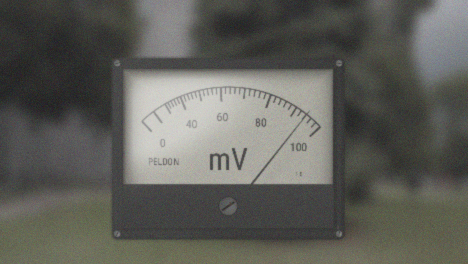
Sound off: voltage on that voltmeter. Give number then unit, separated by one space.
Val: 94 mV
